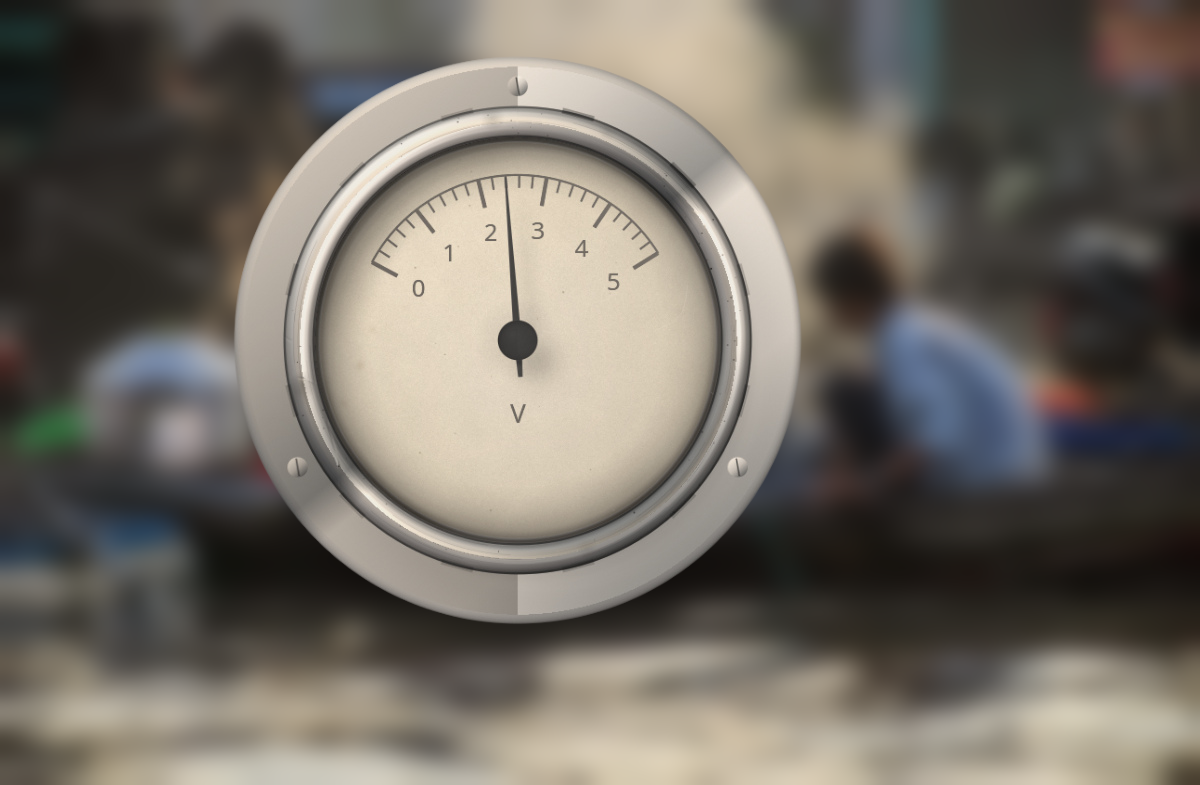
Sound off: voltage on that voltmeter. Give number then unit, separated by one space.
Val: 2.4 V
